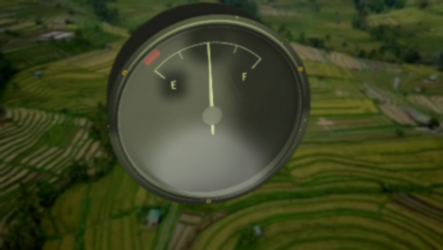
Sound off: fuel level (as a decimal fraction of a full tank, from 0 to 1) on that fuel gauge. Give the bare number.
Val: 0.5
